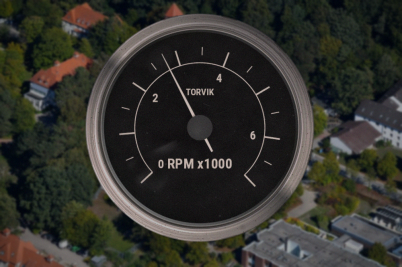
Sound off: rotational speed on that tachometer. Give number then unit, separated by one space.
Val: 2750 rpm
